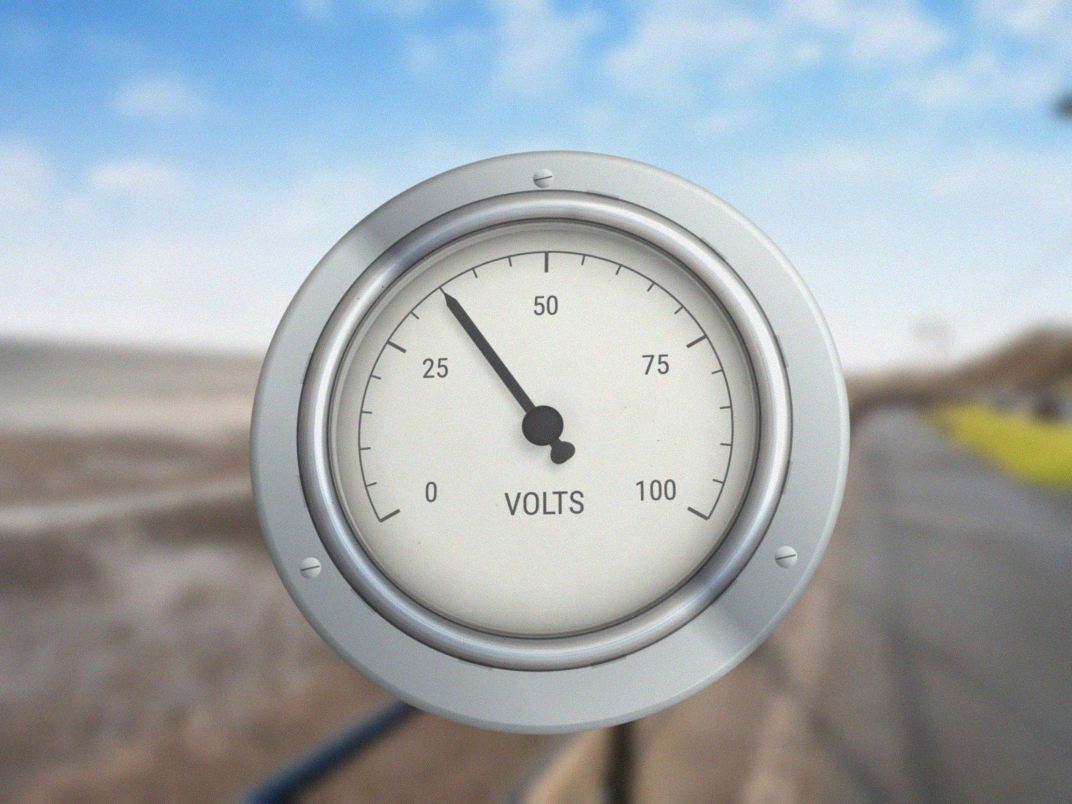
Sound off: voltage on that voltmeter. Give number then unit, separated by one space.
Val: 35 V
